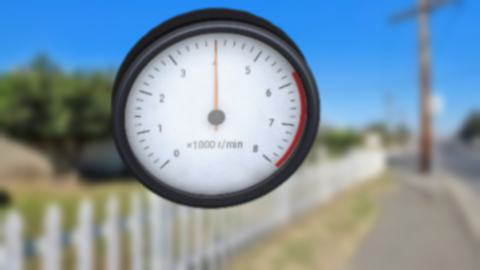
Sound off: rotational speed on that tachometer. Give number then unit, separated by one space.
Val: 4000 rpm
